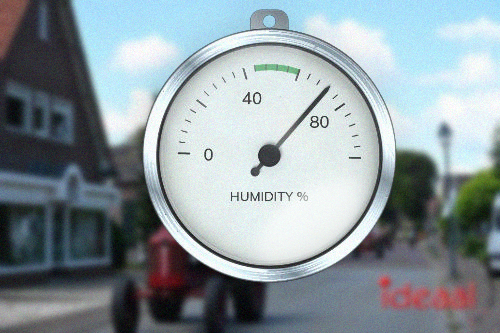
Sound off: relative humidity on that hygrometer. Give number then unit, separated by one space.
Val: 72 %
